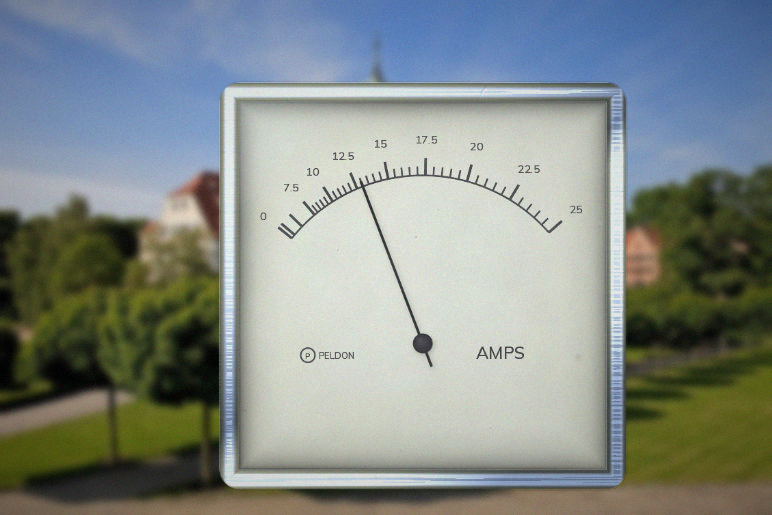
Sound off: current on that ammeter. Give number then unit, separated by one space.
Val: 13 A
